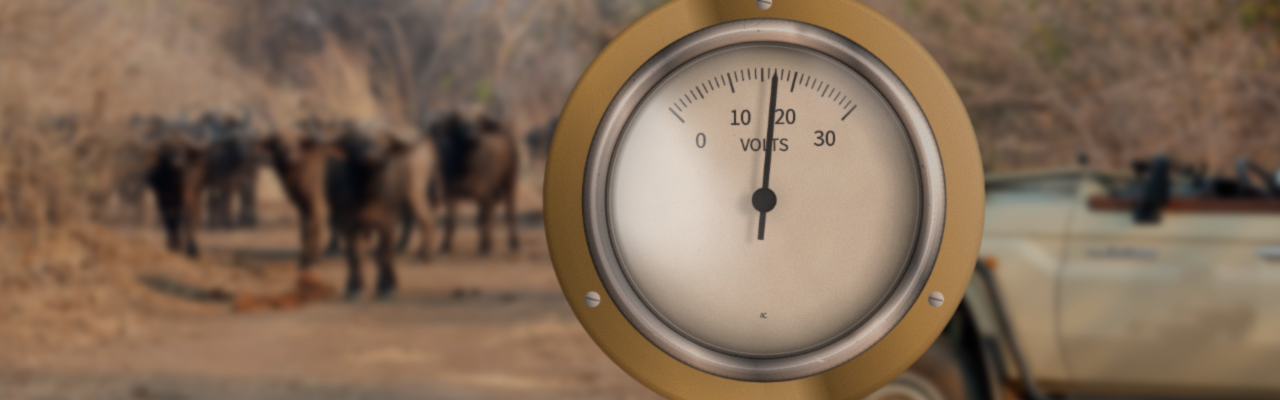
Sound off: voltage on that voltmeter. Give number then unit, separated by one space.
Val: 17 V
